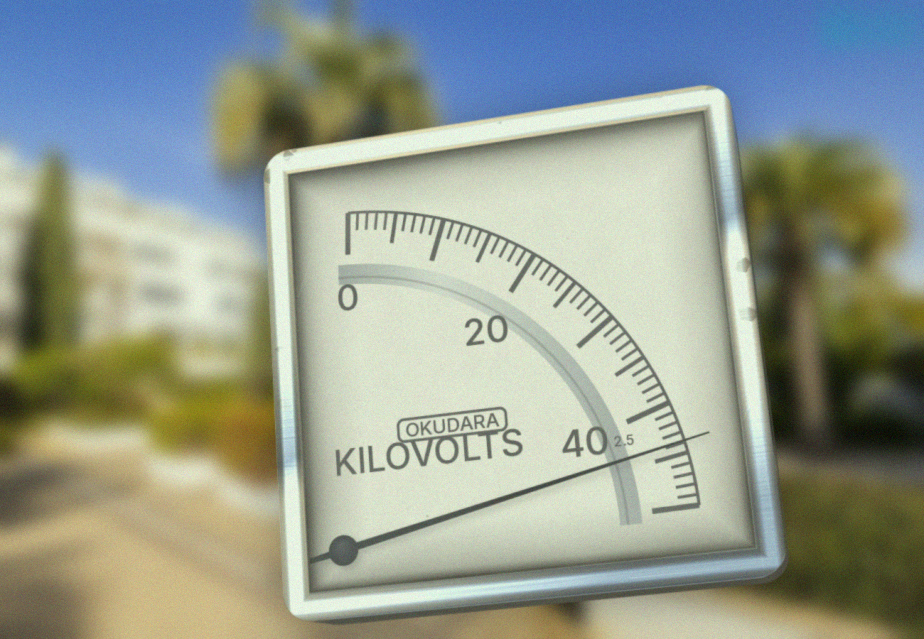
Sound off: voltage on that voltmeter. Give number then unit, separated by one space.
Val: 44 kV
